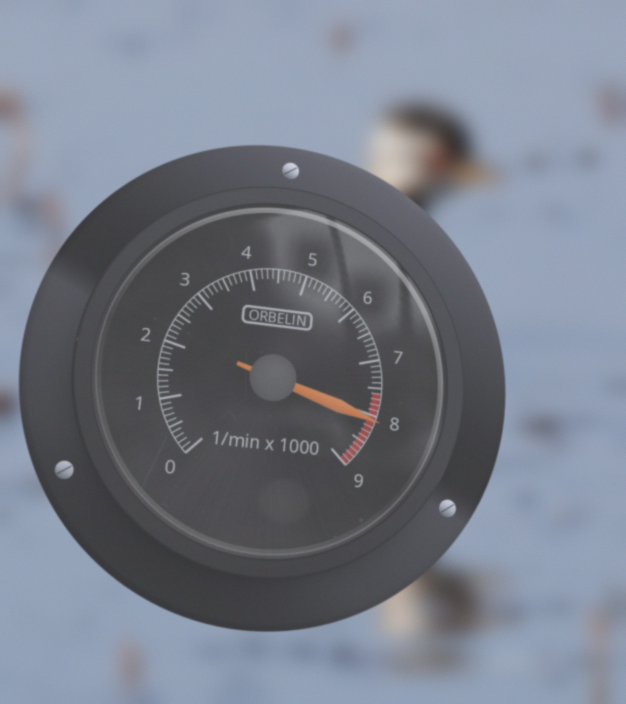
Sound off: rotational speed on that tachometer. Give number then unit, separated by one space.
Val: 8100 rpm
